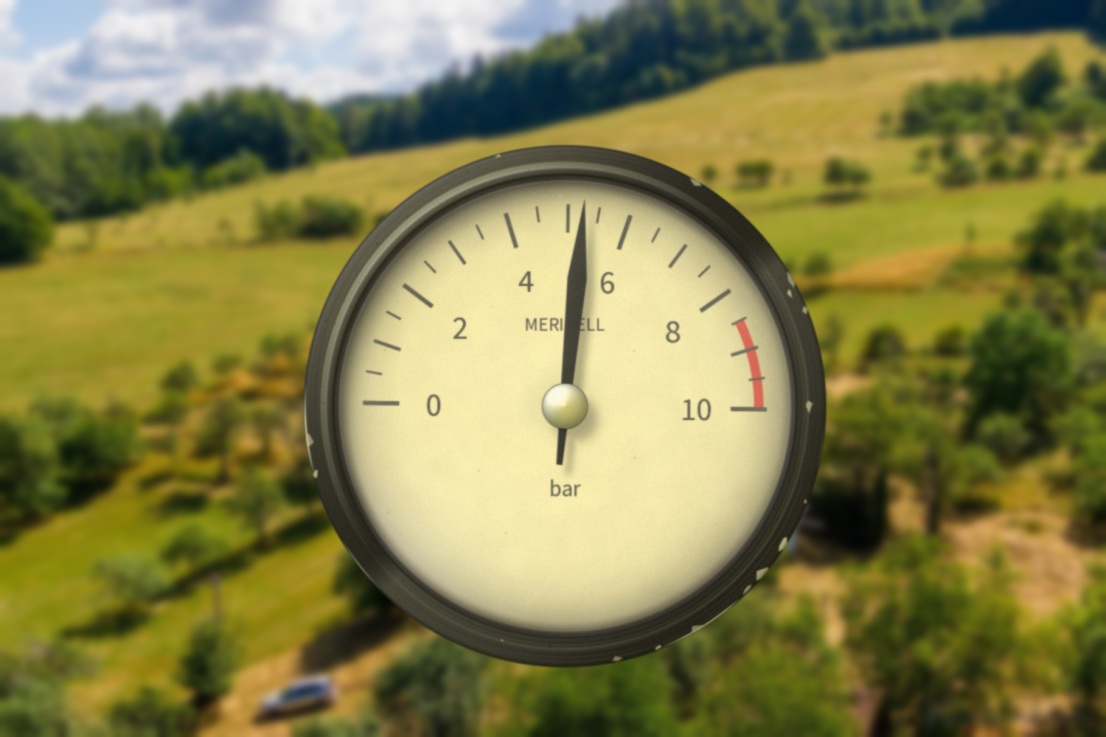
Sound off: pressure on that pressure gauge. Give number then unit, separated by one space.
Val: 5.25 bar
